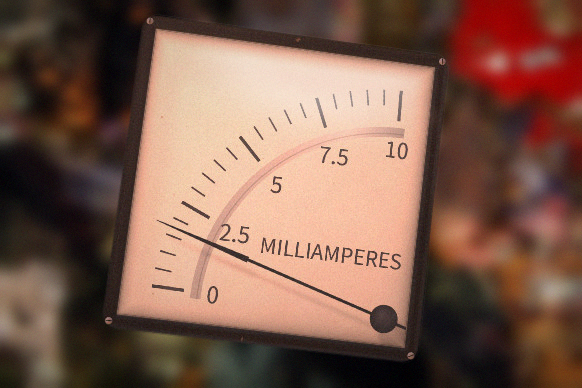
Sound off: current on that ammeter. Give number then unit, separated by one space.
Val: 1.75 mA
